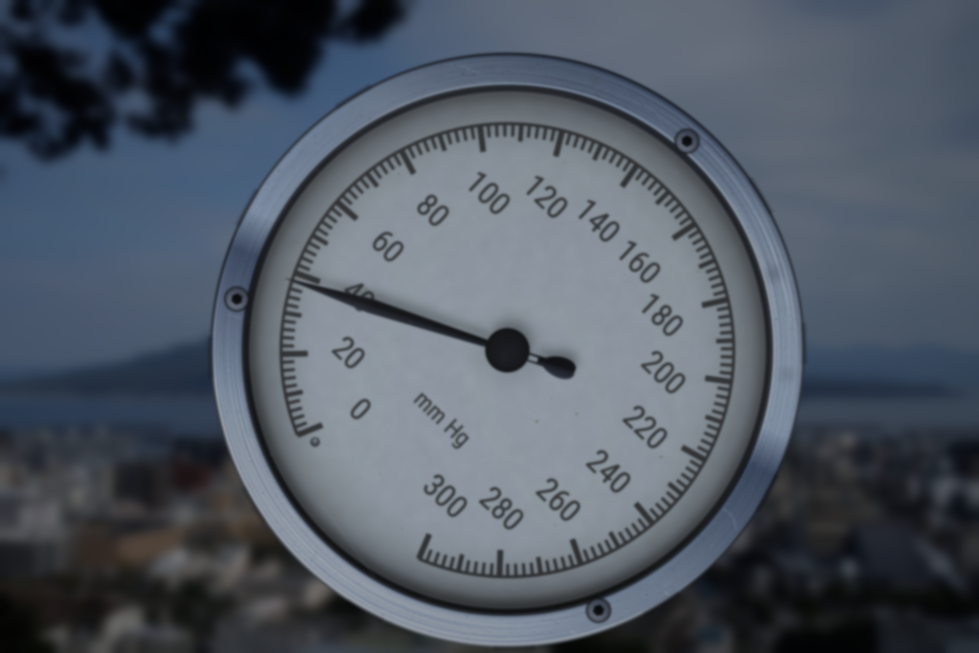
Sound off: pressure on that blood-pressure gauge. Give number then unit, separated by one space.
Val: 38 mmHg
